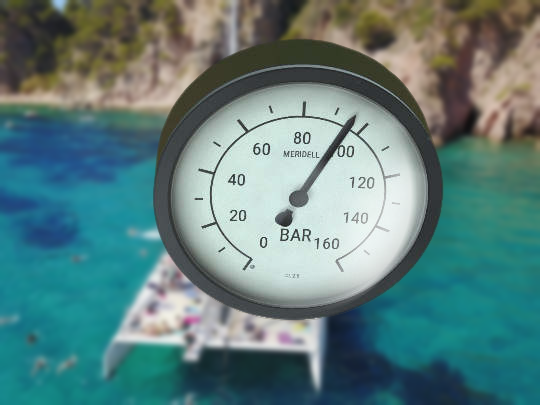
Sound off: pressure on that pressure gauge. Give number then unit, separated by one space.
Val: 95 bar
